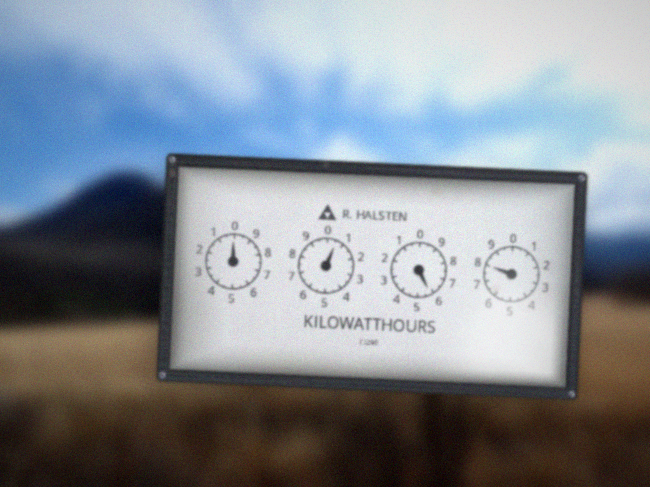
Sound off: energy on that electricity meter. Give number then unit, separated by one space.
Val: 58 kWh
